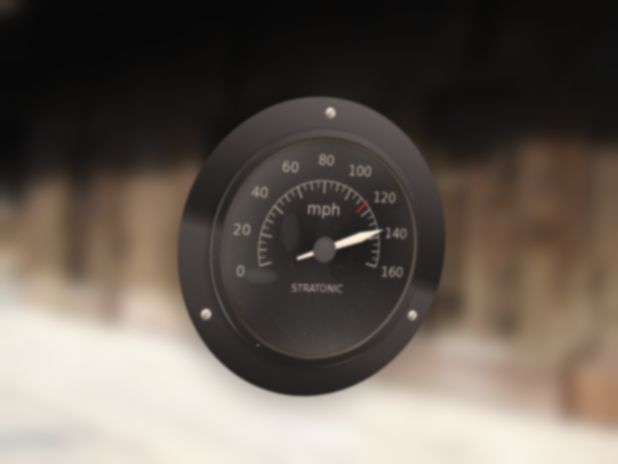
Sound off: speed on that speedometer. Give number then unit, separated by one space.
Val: 135 mph
